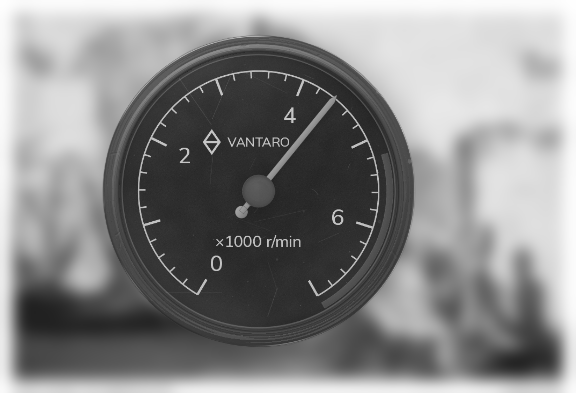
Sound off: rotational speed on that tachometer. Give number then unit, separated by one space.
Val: 4400 rpm
